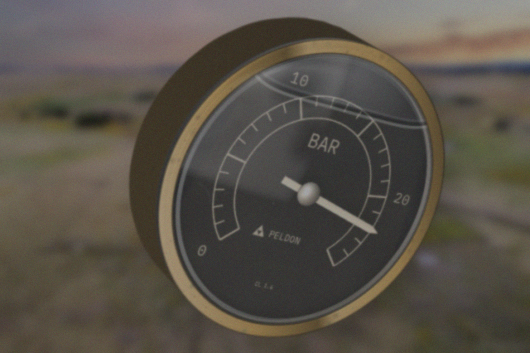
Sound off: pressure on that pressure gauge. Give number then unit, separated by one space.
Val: 22 bar
